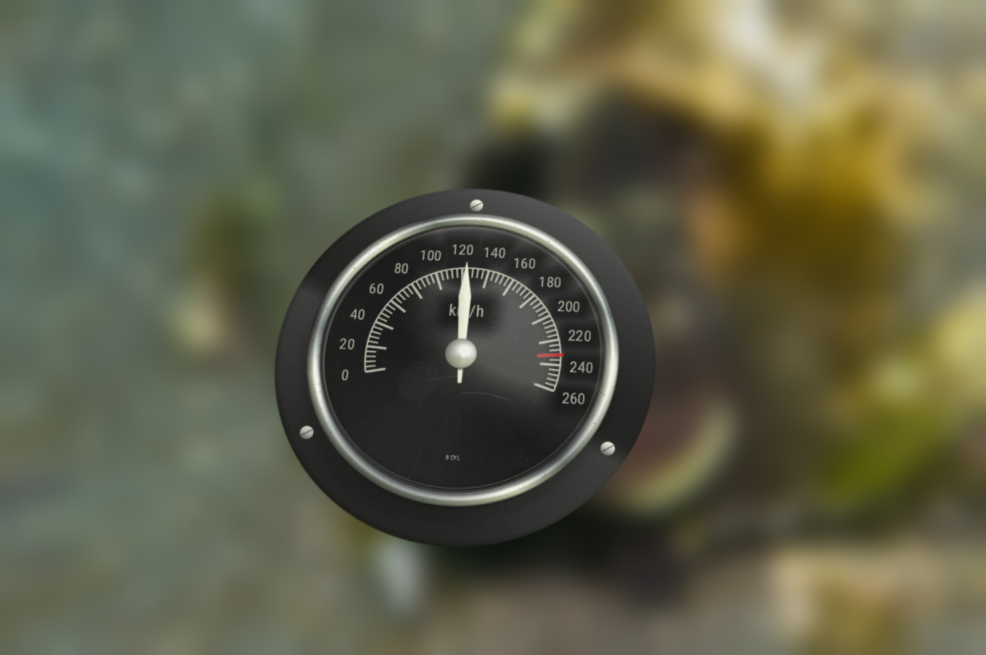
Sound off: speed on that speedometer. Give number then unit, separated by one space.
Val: 124 km/h
